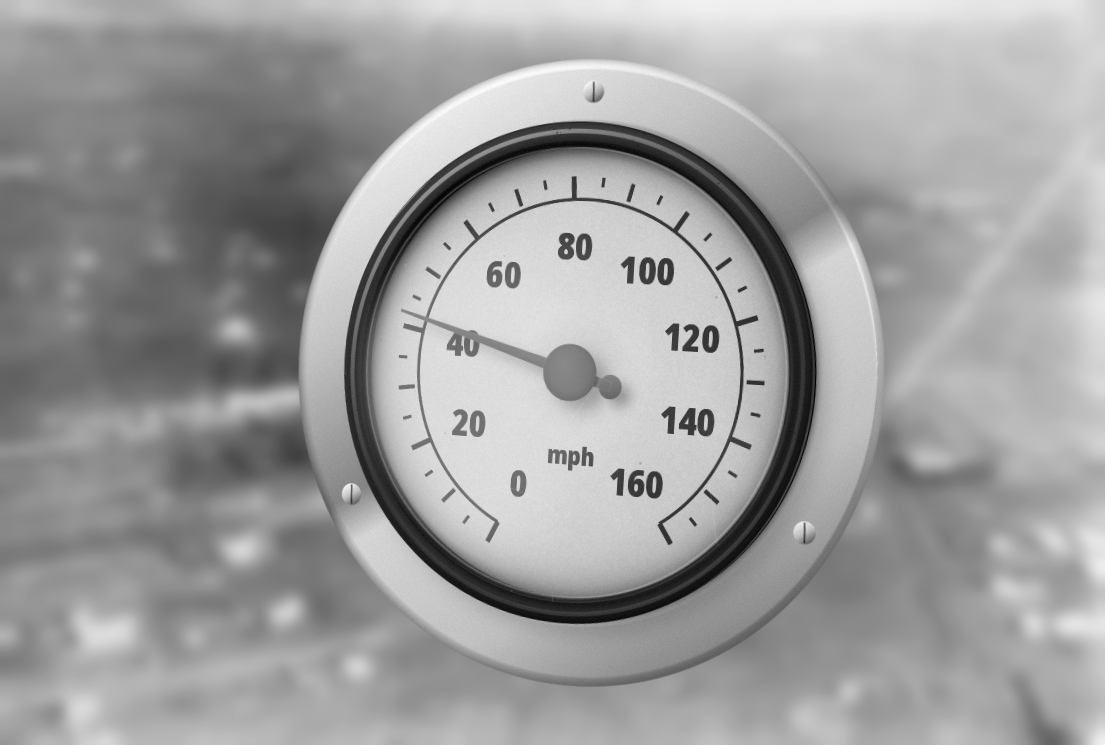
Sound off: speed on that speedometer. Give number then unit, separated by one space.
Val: 42.5 mph
